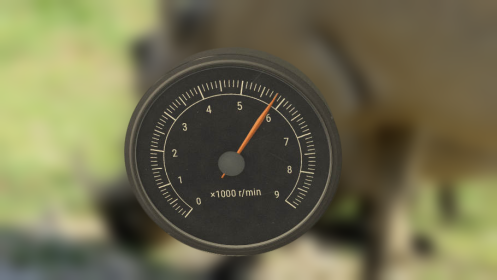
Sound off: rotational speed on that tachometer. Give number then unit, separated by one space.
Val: 5800 rpm
